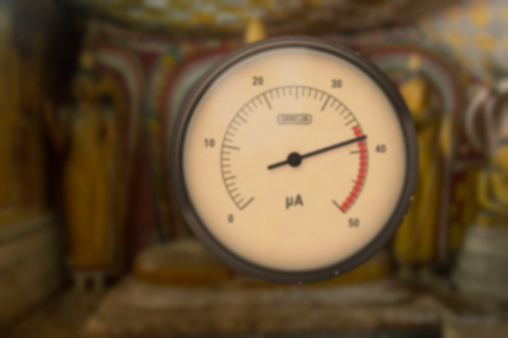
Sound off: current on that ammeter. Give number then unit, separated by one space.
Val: 38 µA
